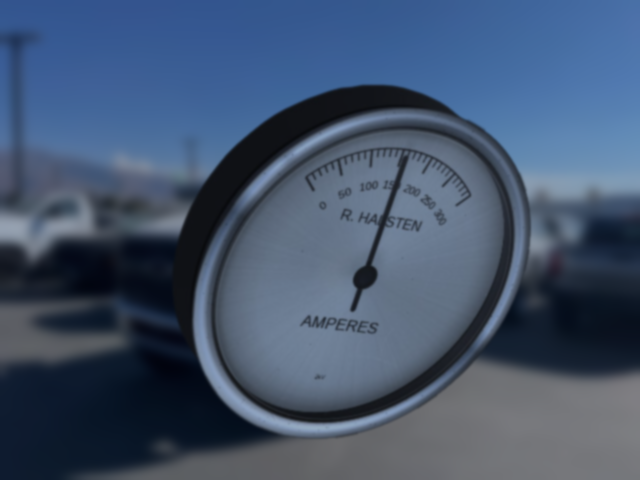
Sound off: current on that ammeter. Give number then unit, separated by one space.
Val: 150 A
